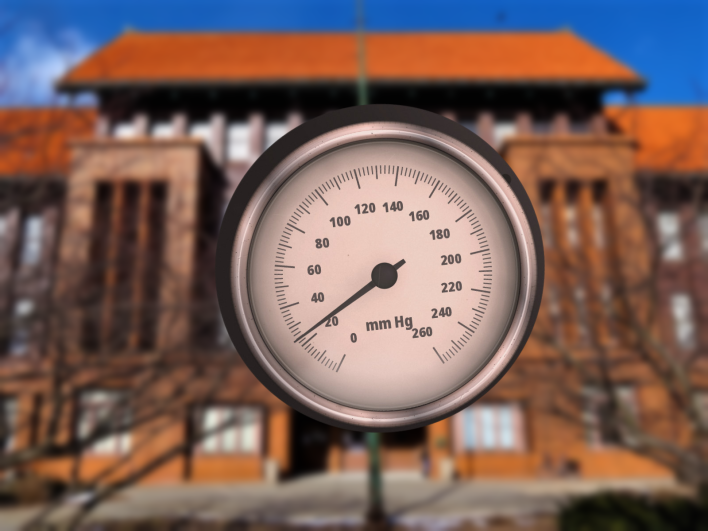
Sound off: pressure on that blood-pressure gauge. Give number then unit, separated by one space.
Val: 24 mmHg
